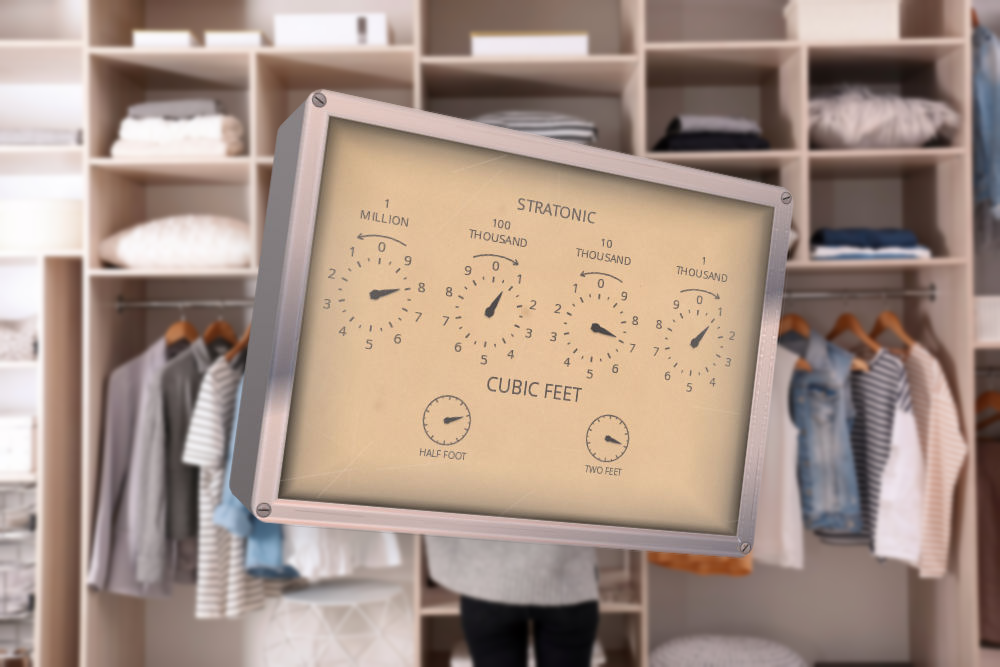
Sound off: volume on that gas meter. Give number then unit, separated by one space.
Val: 807100 ft³
